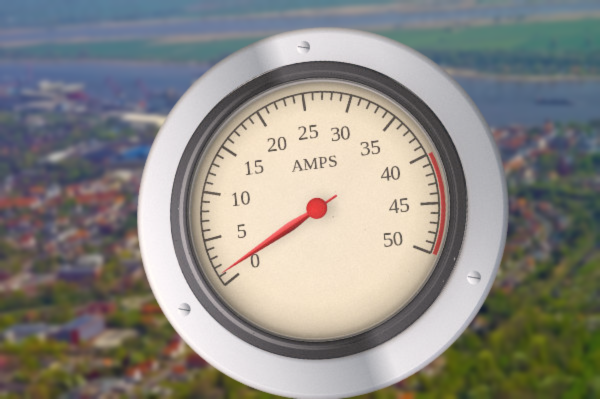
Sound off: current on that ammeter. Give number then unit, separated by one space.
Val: 1 A
